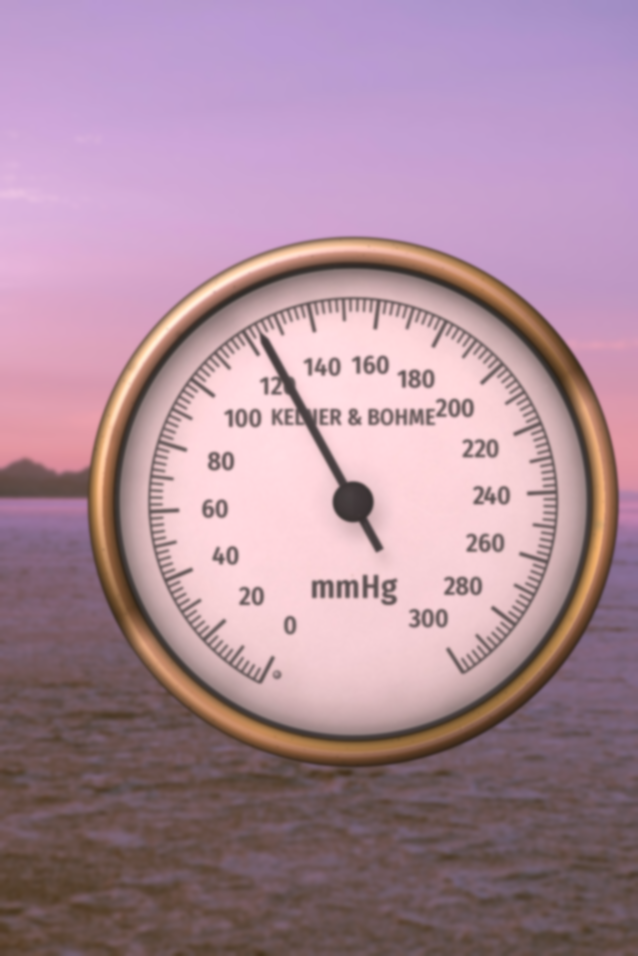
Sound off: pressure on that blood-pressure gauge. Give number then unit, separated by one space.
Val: 124 mmHg
